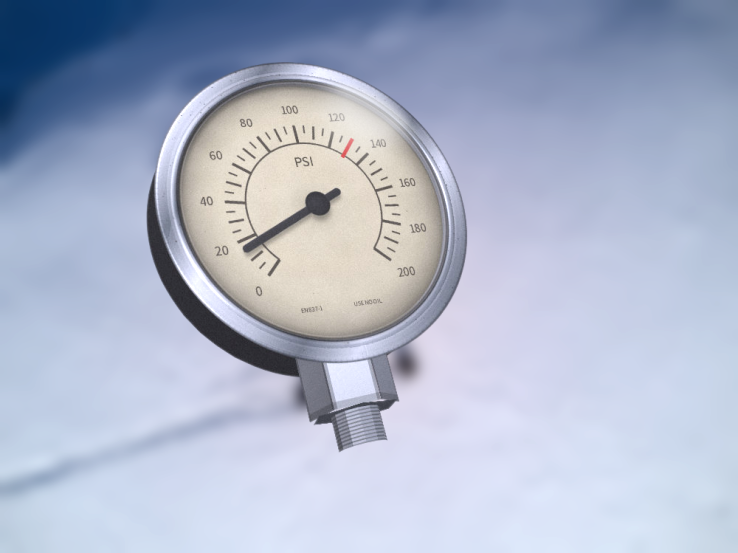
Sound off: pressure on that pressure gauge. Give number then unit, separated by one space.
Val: 15 psi
